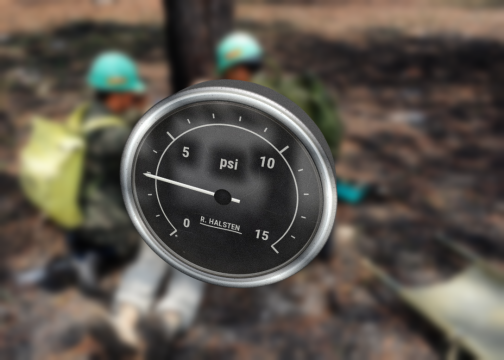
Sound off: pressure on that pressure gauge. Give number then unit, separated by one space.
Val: 3 psi
